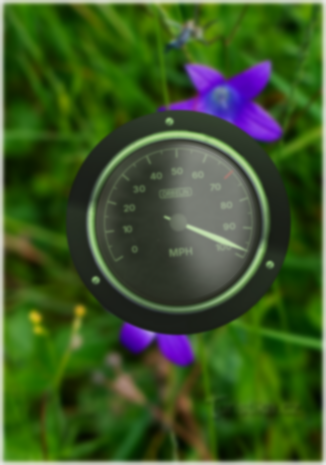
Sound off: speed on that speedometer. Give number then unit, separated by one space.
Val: 97.5 mph
